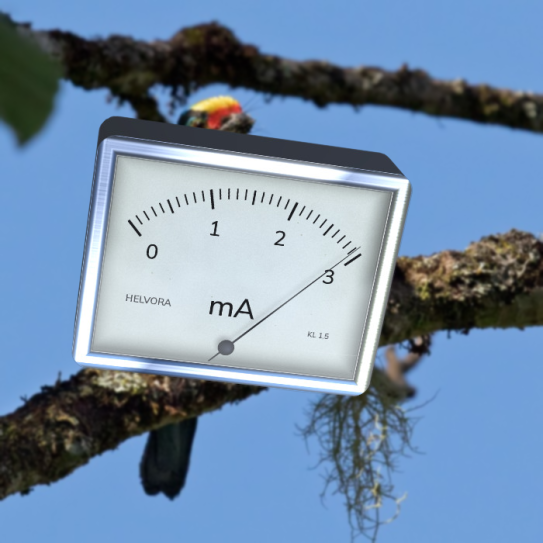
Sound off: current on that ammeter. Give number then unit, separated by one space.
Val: 2.9 mA
